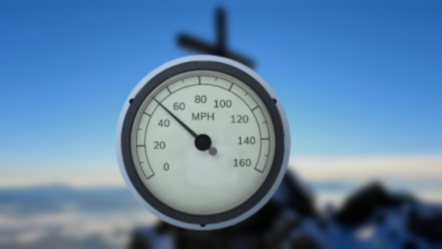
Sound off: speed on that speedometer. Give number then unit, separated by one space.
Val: 50 mph
